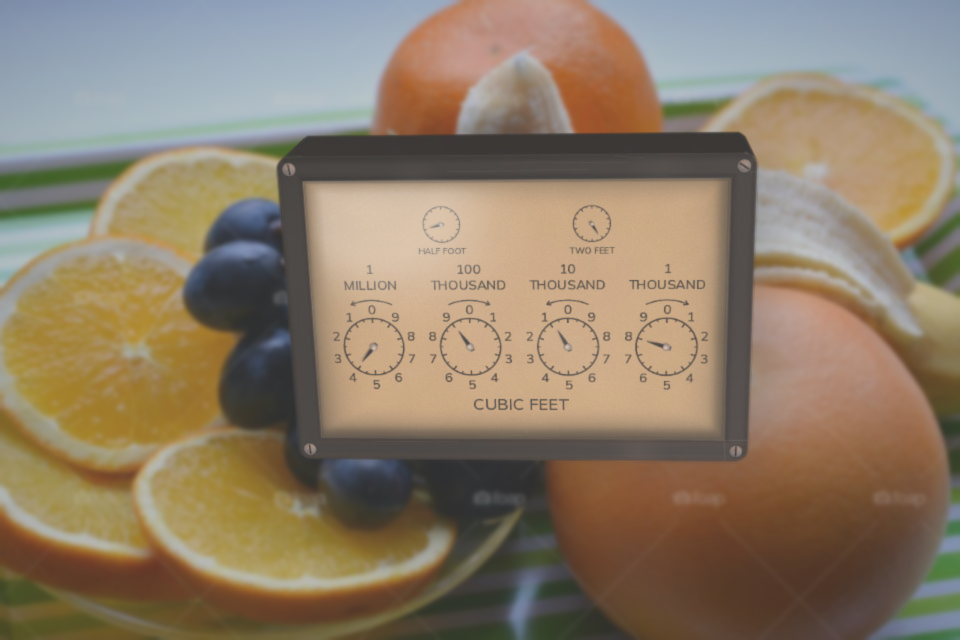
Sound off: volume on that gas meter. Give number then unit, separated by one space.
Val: 390800 ft³
